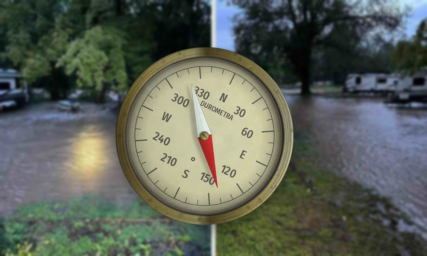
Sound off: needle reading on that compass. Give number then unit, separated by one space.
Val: 140 °
